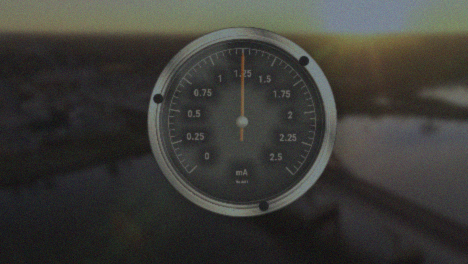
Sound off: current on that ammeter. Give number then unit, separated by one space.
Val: 1.25 mA
